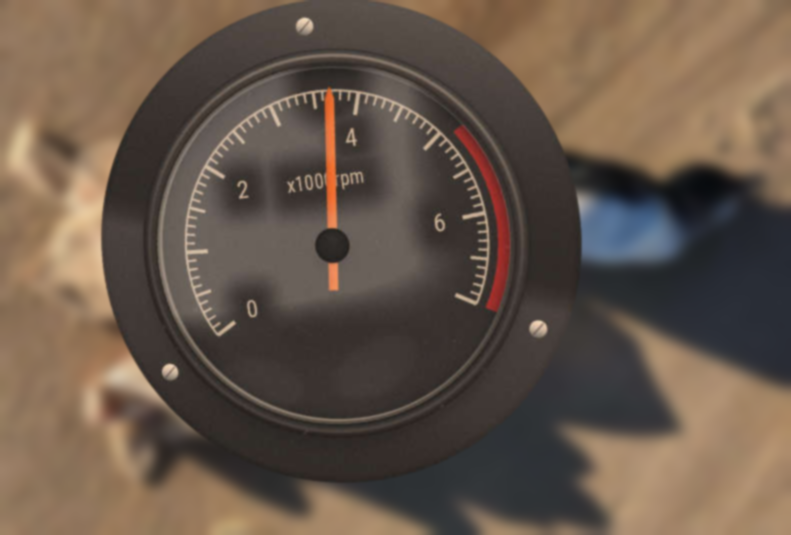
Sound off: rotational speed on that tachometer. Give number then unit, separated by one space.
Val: 3700 rpm
